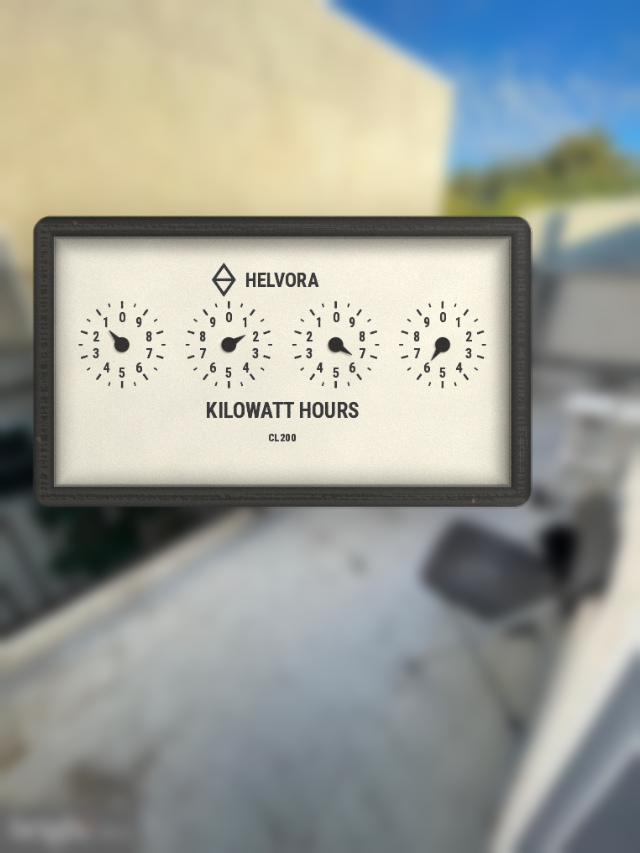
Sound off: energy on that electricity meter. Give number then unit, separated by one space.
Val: 1166 kWh
